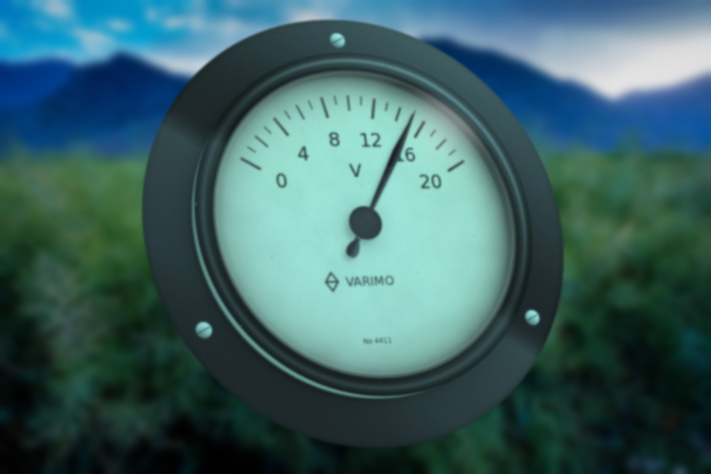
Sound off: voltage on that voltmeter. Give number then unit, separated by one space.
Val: 15 V
